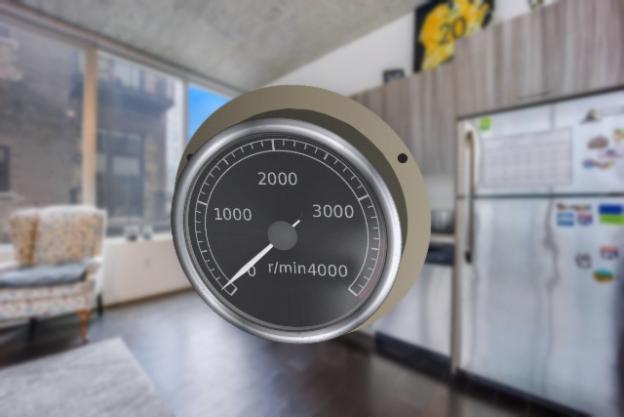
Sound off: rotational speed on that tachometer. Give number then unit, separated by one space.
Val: 100 rpm
